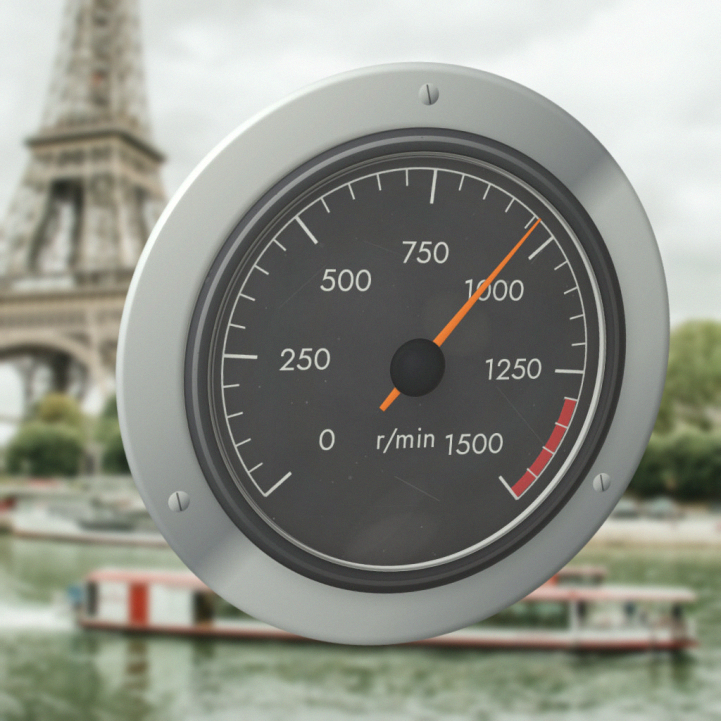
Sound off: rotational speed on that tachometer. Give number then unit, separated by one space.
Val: 950 rpm
